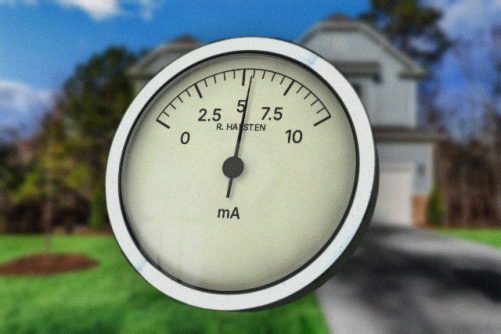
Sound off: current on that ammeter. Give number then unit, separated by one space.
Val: 5.5 mA
